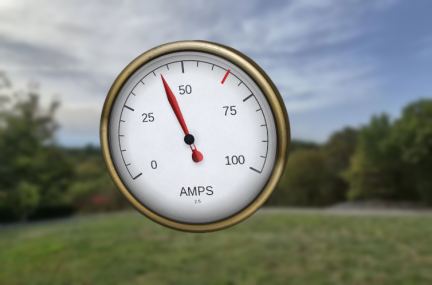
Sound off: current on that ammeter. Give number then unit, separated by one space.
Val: 42.5 A
